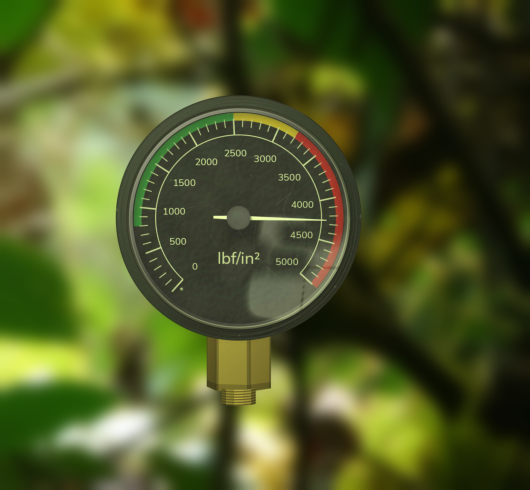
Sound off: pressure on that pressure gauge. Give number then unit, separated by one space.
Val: 4250 psi
